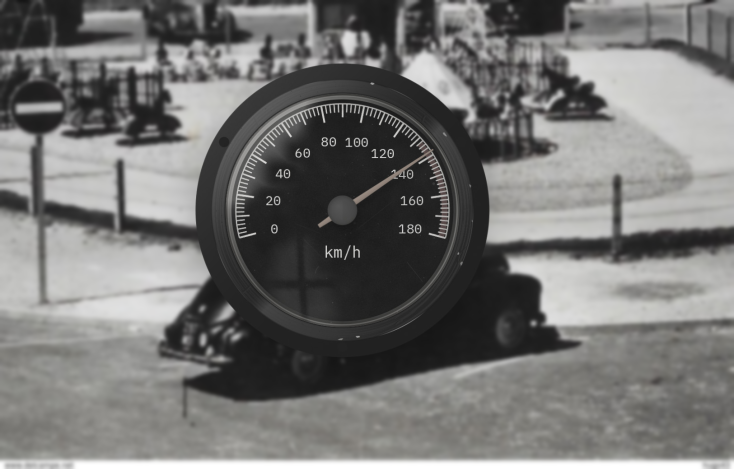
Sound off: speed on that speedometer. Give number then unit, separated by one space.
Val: 138 km/h
